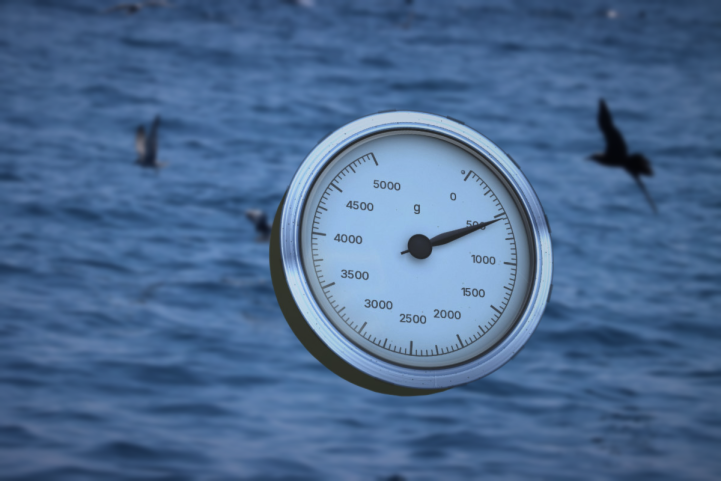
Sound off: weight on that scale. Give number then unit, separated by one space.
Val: 550 g
